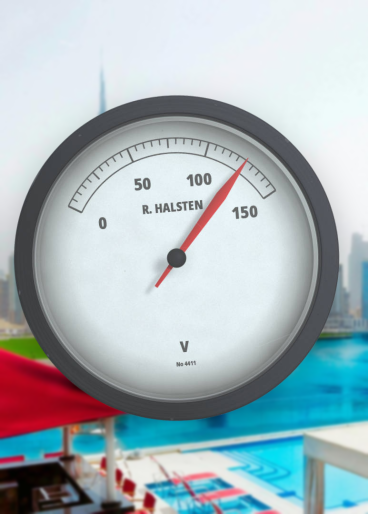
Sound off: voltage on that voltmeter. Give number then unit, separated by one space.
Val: 125 V
